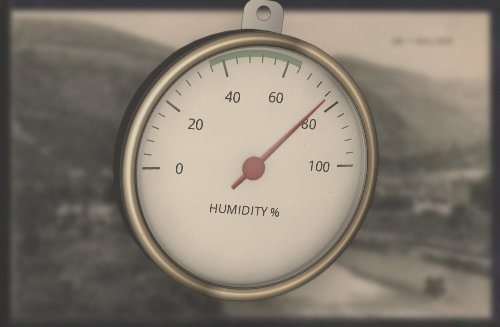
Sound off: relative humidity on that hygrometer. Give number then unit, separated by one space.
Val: 76 %
